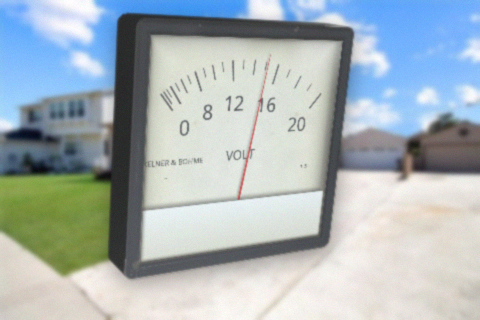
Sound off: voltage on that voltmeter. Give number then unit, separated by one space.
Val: 15 V
